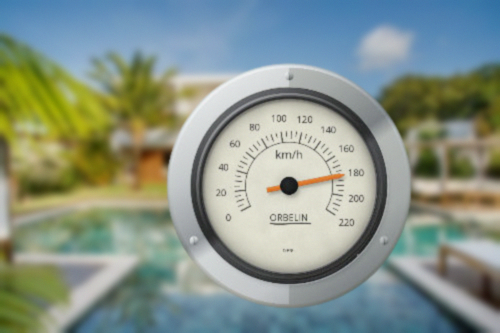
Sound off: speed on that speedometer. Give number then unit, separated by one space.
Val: 180 km/h
